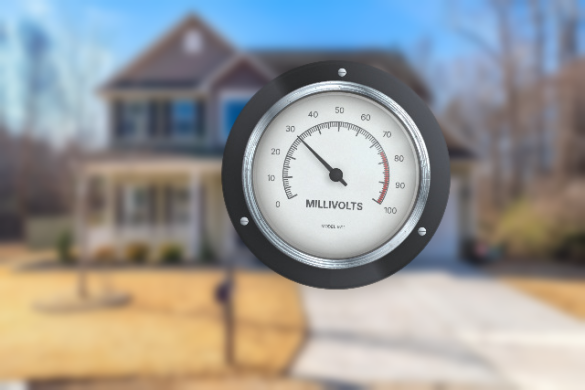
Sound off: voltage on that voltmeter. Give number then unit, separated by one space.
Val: 30 mV
